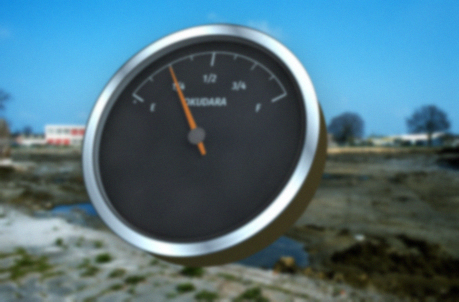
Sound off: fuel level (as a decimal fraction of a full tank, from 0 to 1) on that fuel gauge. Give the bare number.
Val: 0.25
